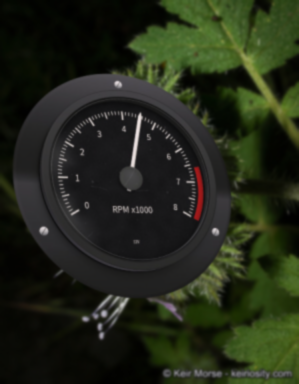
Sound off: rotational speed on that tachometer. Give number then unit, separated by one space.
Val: 4500 rpm
